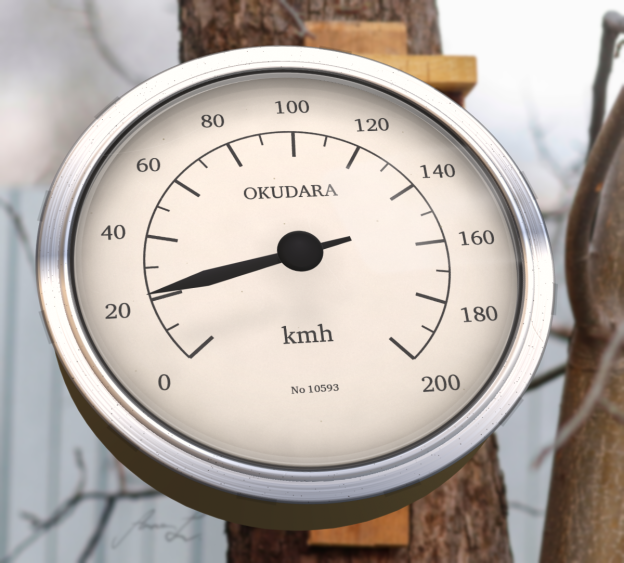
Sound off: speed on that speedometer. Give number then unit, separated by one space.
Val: 20 km/h
